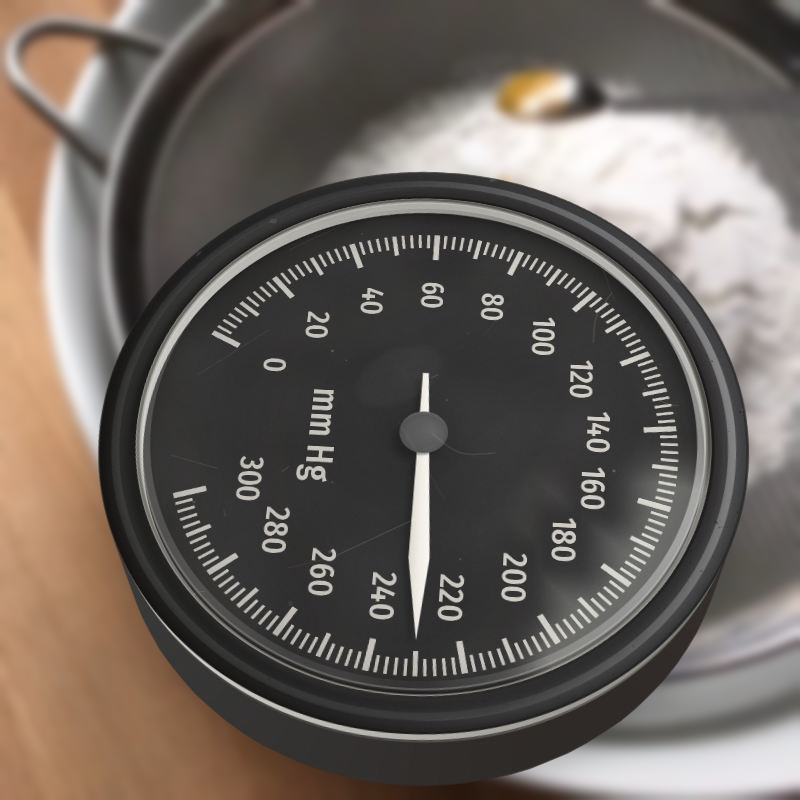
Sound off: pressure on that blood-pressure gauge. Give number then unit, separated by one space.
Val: 230 mmHg
